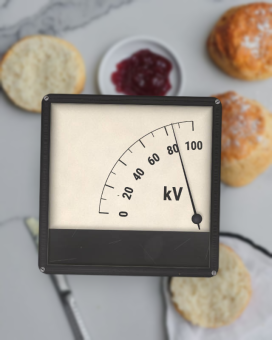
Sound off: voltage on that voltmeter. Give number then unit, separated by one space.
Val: 85 kV
